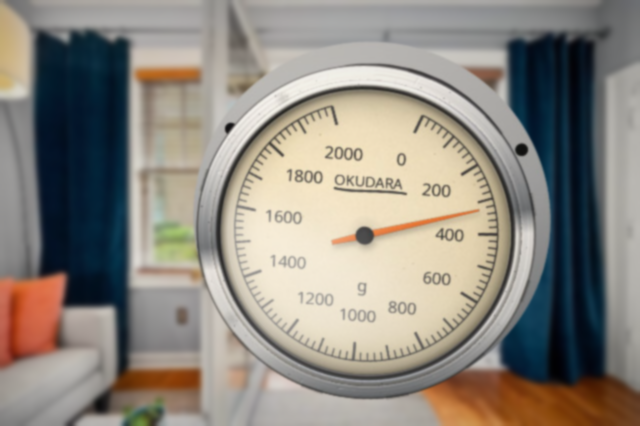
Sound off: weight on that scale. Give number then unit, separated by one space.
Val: 320 g
